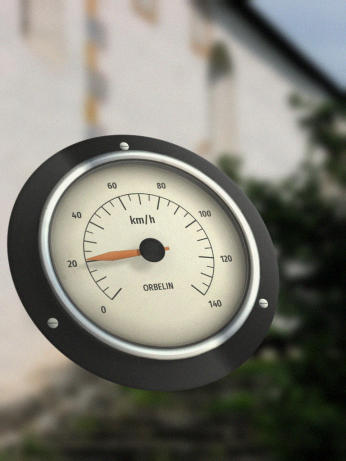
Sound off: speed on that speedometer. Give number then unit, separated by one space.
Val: 20 km/h
